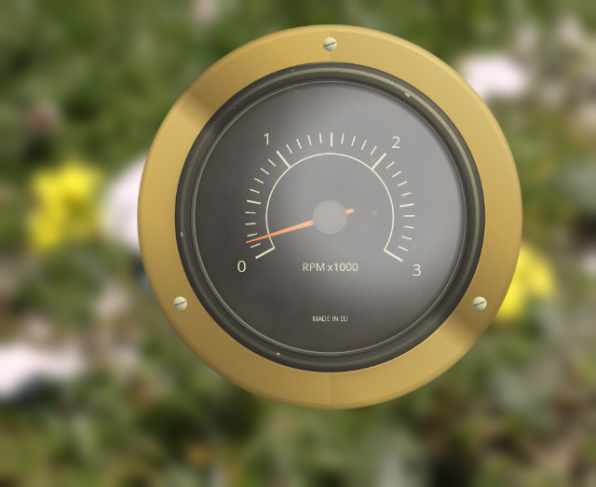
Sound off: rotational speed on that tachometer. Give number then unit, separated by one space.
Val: 150 rpm
